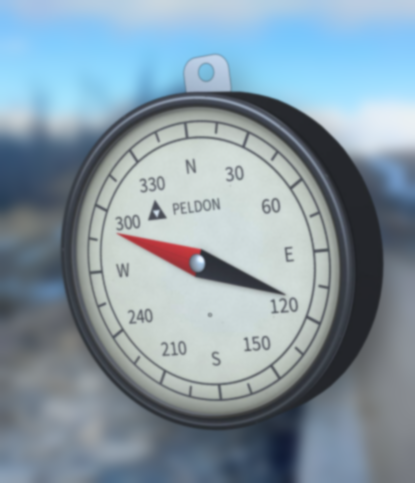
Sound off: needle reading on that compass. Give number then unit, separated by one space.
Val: 292.5 °
